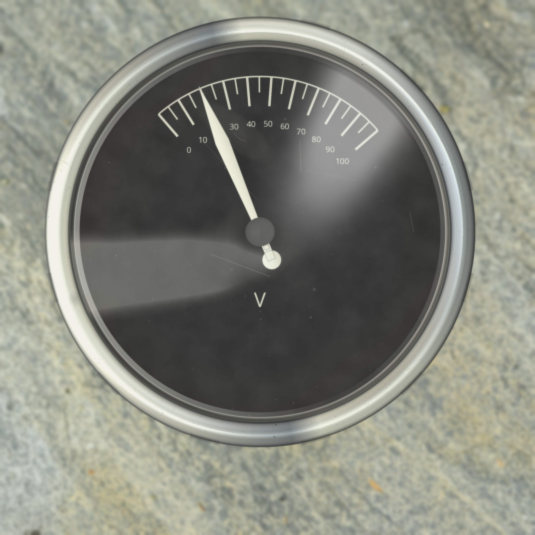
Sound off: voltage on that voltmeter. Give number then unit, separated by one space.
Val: 20 V
